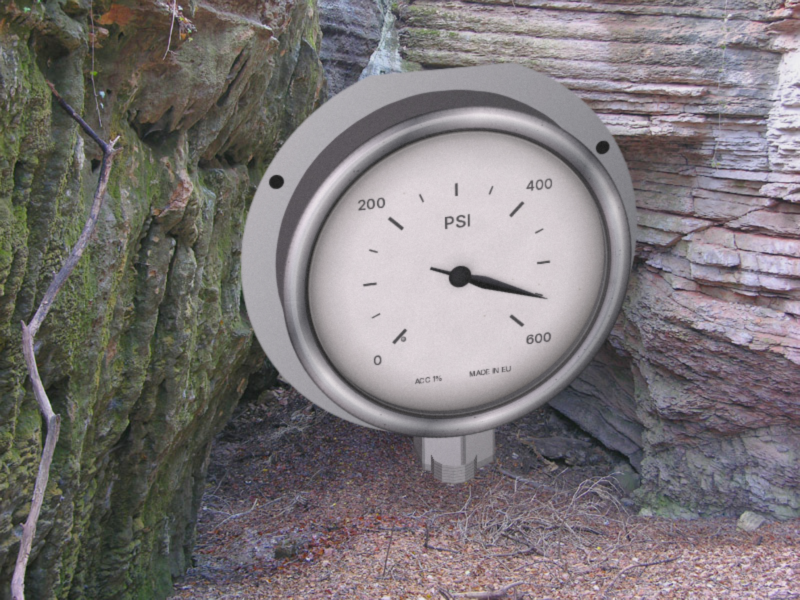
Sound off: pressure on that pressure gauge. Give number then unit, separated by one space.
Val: 550 psi
